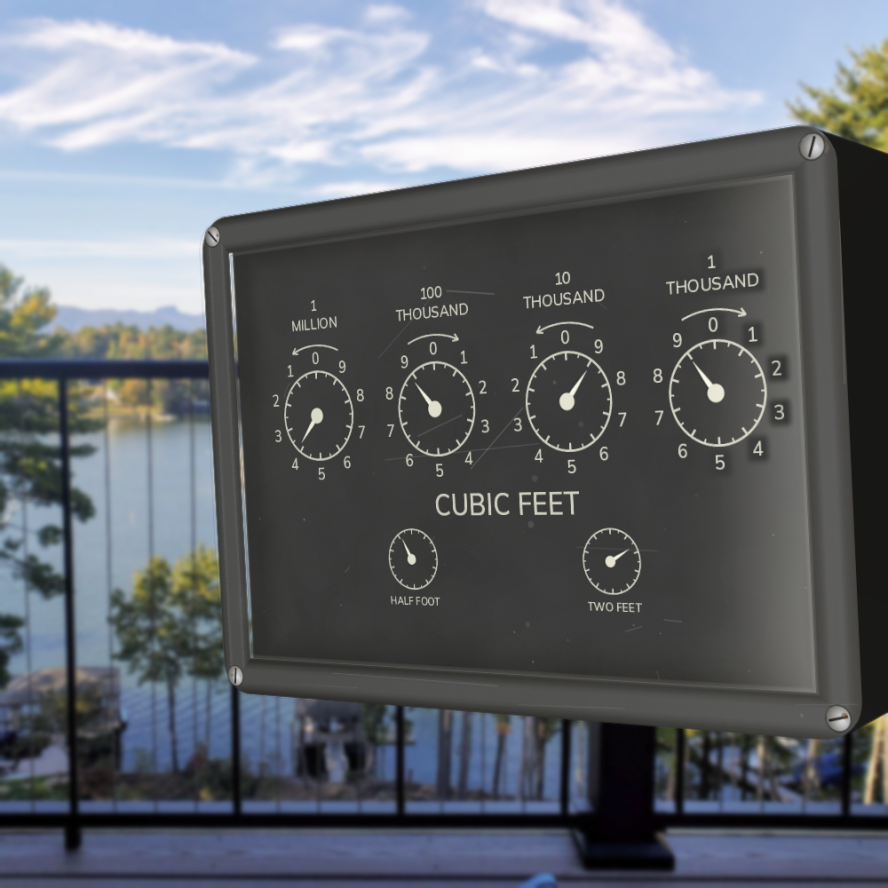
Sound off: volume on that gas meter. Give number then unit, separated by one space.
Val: 388900 ft³
